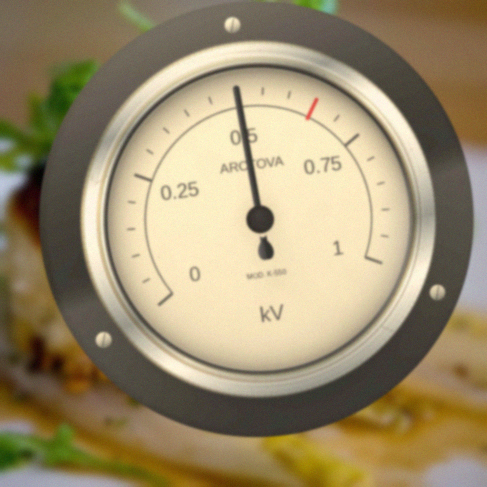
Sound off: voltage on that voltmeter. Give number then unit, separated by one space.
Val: 0.5 kV
